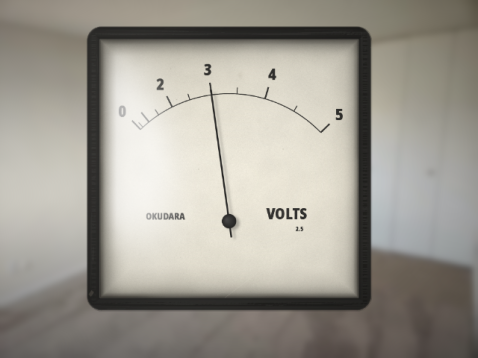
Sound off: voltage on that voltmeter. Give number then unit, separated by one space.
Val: 3 V
